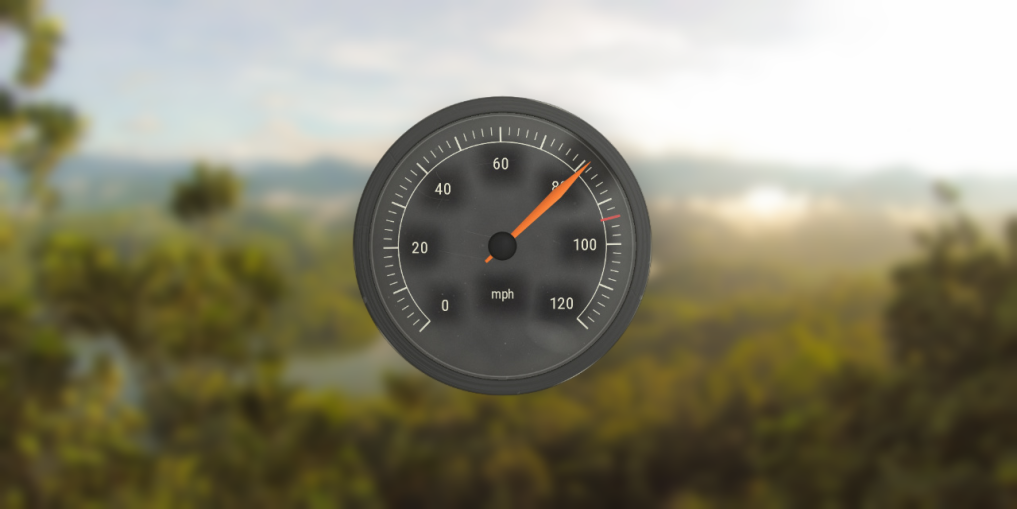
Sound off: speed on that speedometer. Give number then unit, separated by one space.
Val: 81 mph
